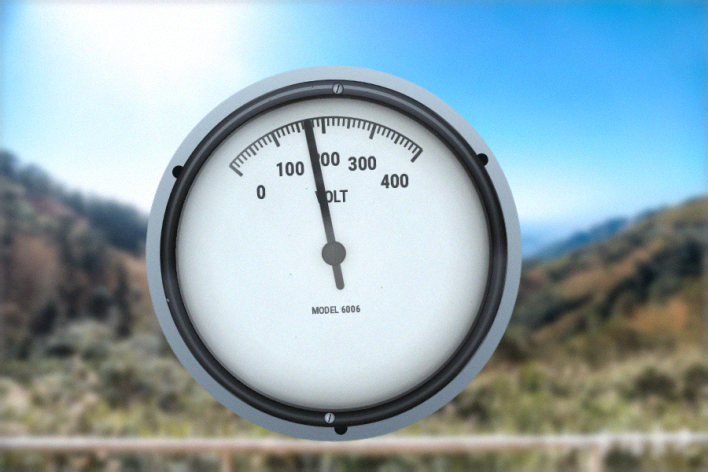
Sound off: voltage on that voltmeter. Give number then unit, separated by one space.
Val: 170 V
